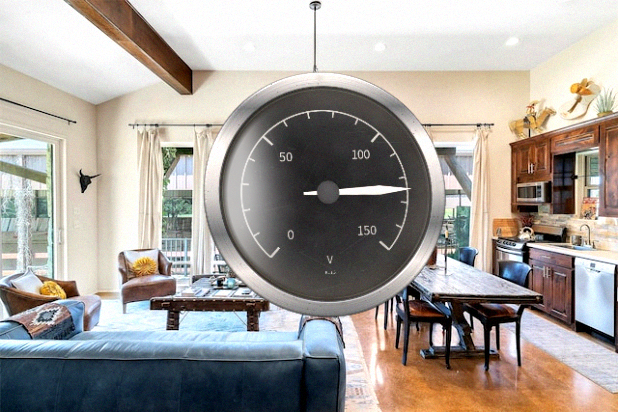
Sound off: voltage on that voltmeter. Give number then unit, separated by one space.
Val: 125 V
